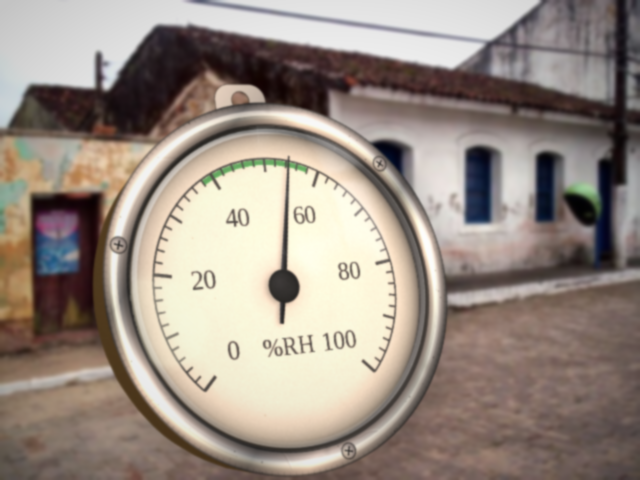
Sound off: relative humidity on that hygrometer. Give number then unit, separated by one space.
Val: 54 %
